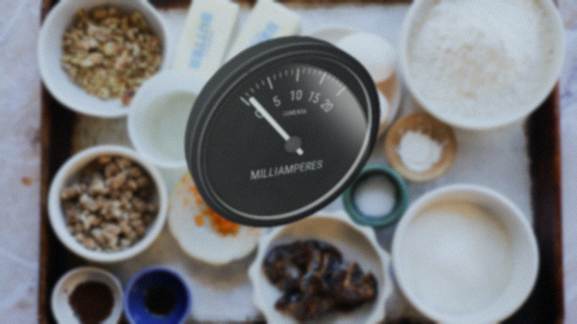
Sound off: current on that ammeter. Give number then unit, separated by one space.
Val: 1 mA
